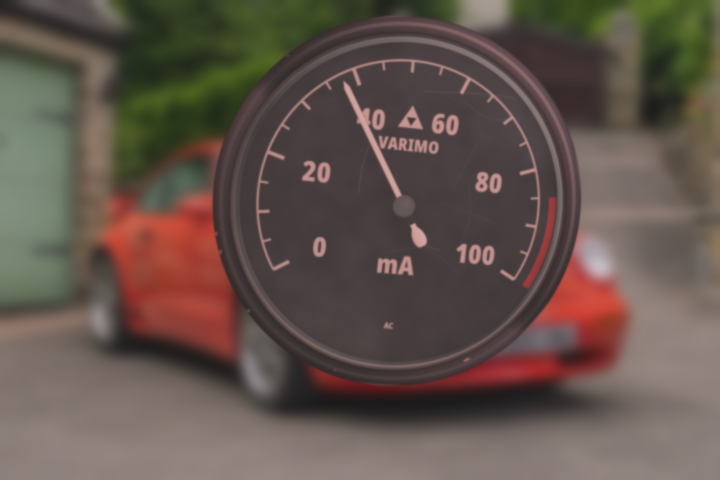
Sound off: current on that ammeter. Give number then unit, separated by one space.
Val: 37.5 mA
